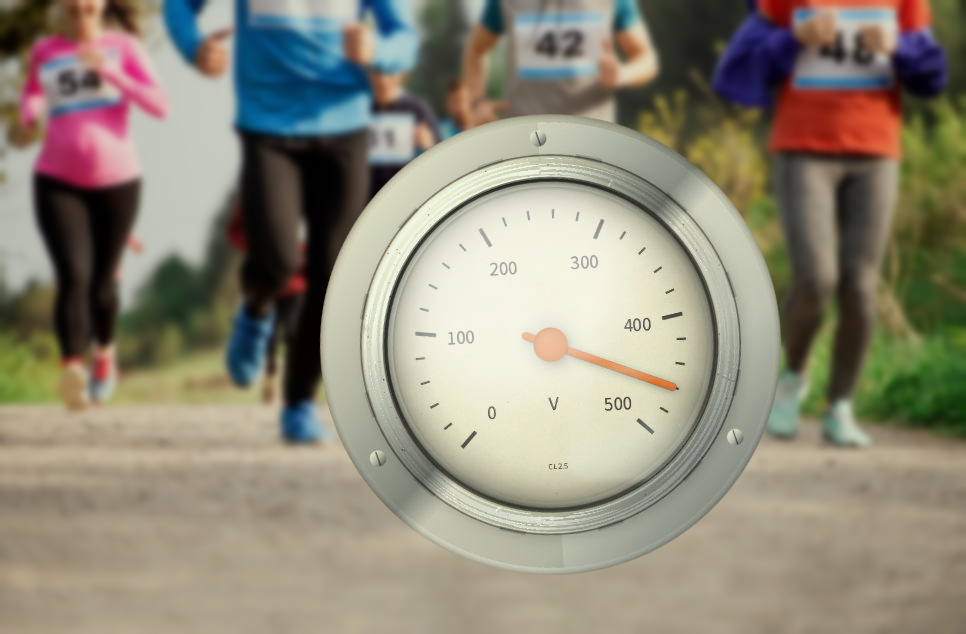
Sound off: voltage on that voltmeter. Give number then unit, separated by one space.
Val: 460 V
